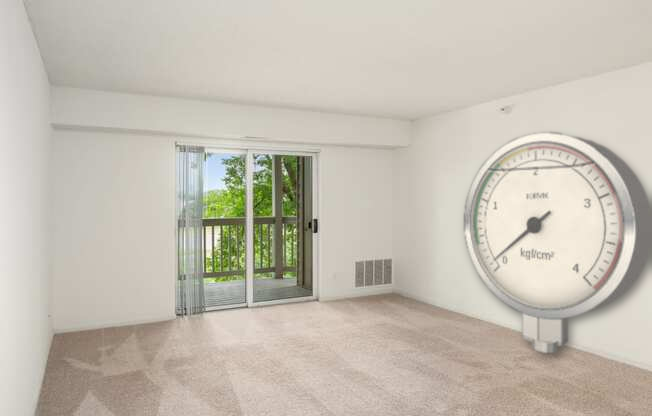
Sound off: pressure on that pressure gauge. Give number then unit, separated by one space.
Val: 0.1 kg/cm²
